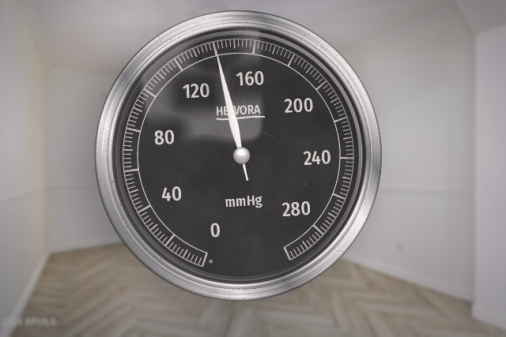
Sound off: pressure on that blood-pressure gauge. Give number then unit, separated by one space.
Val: 140 mmHg
